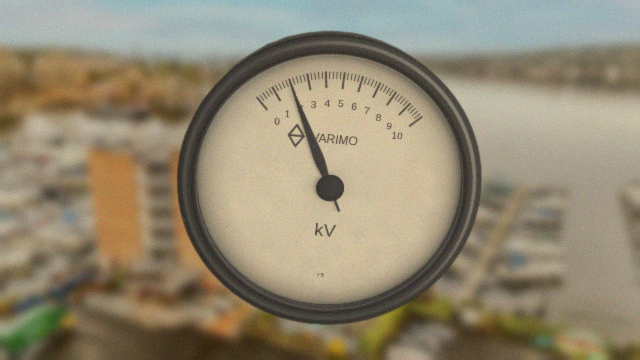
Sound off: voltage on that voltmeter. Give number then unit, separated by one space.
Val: 2 kV
